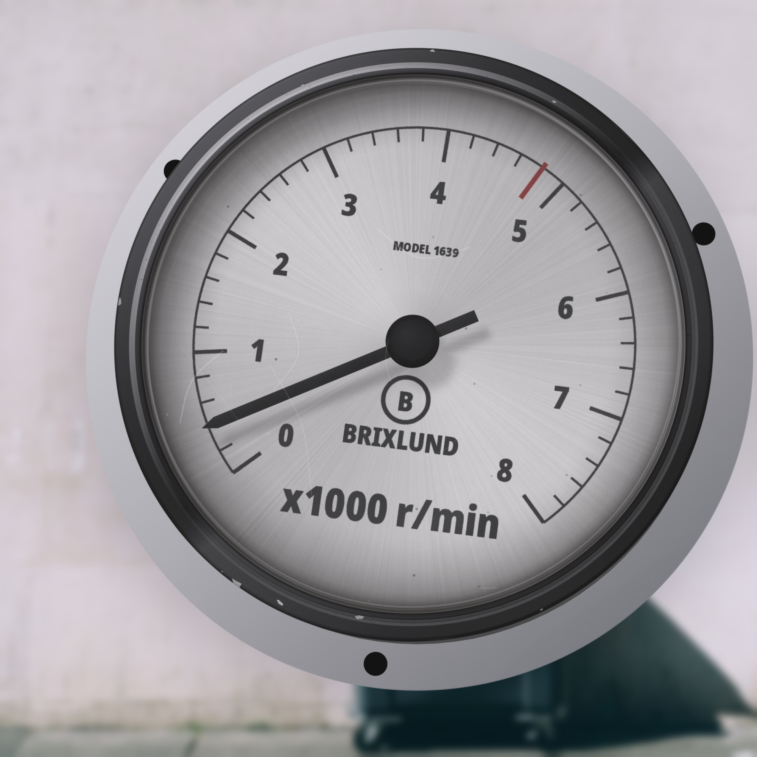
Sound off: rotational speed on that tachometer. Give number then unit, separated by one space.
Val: 400 rpm
